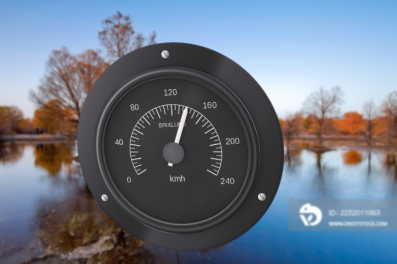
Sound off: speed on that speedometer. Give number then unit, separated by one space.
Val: 140 km/h
